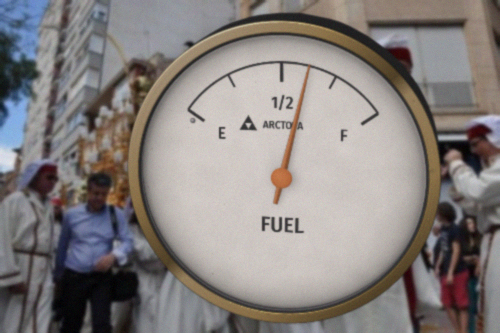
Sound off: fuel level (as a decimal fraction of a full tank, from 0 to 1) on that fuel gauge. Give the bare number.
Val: 0.625
